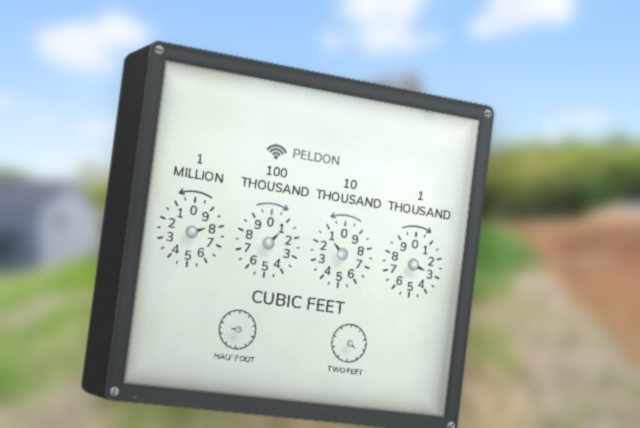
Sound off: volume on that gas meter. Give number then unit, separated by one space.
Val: 811300 ft³
